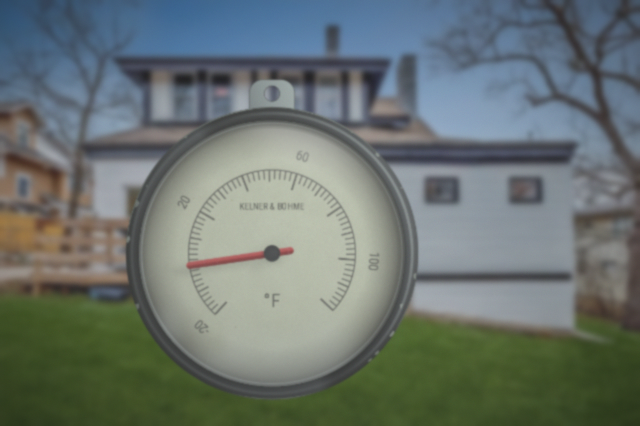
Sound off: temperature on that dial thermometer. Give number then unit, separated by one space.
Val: 0 °F
